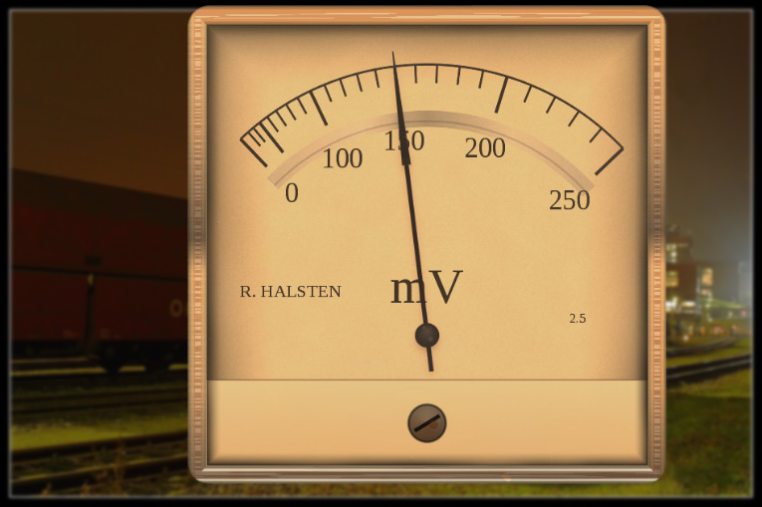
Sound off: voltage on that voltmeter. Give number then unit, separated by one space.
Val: 150 mV
